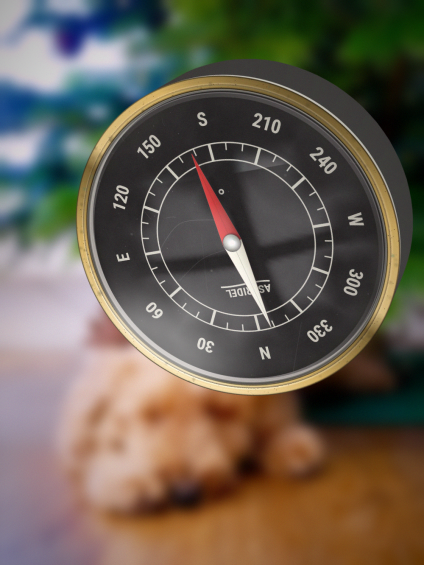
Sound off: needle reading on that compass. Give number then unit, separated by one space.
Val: 170 °
